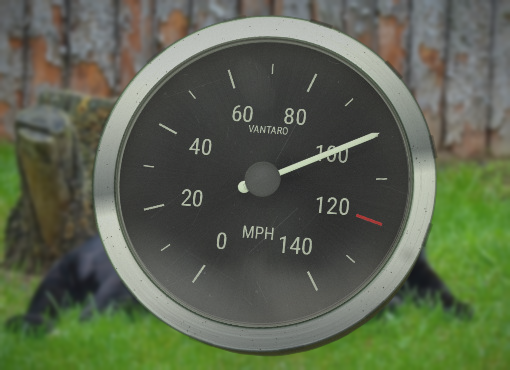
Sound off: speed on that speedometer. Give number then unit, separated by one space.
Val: 100 mph
